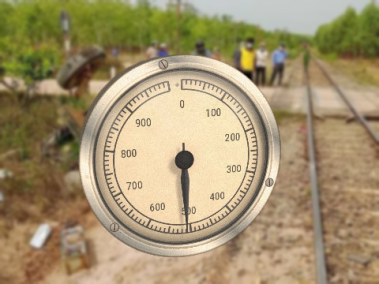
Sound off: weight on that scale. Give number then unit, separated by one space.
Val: 510 g
